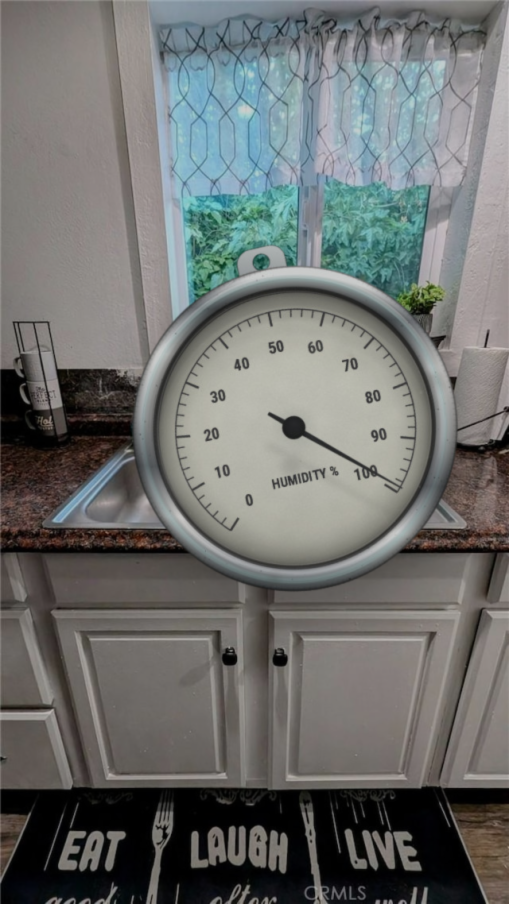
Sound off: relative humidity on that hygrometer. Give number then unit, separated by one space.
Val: 99 %
